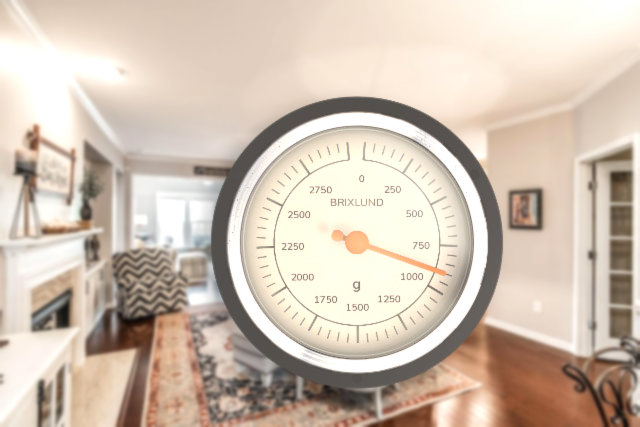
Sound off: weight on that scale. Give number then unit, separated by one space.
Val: 900 g
